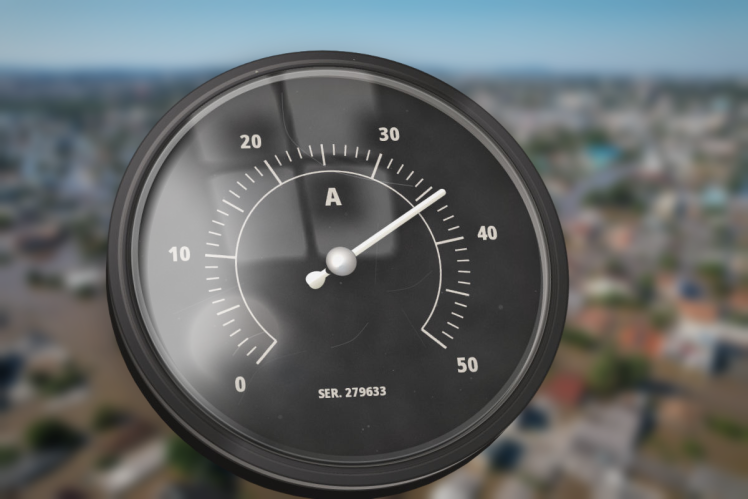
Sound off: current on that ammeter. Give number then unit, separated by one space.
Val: 36 A
